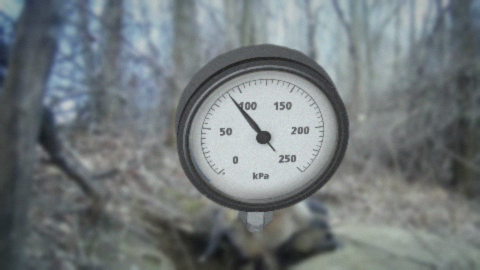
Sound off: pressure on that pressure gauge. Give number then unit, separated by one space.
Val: 90 kPa
